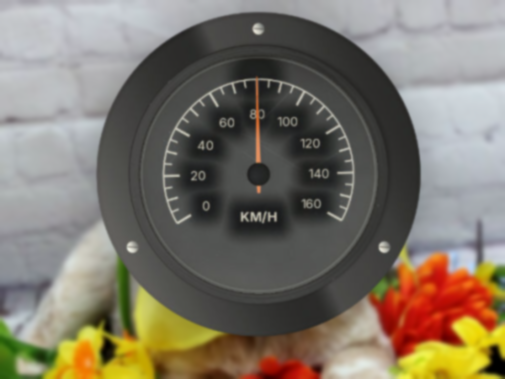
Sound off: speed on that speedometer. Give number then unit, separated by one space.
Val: 80 km/h
